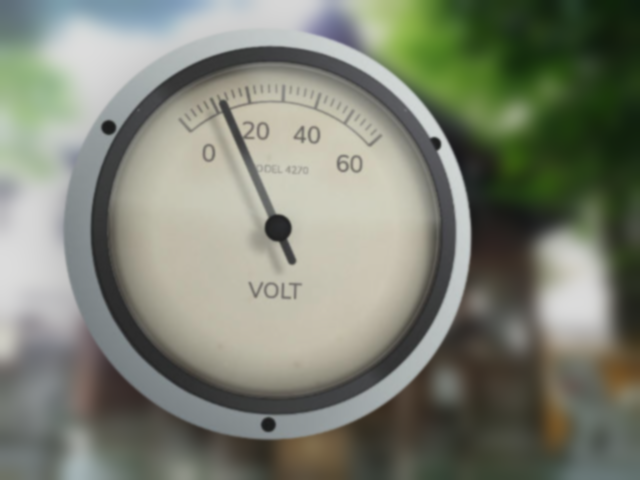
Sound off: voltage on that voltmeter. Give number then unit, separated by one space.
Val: 12 V
